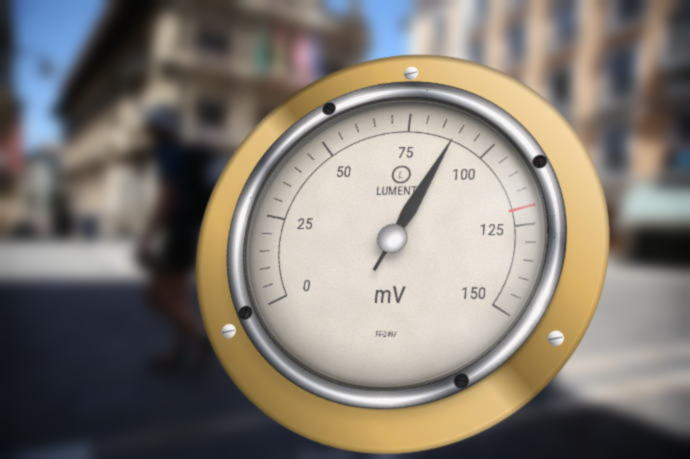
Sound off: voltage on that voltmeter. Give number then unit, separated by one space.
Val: 90 mV
